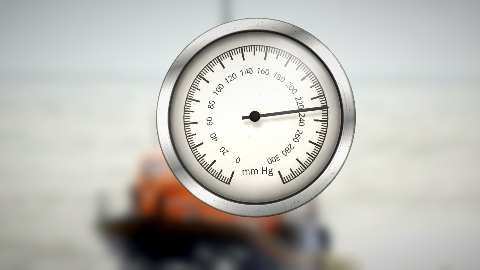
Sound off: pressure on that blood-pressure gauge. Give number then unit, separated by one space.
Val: 230 mmHg
